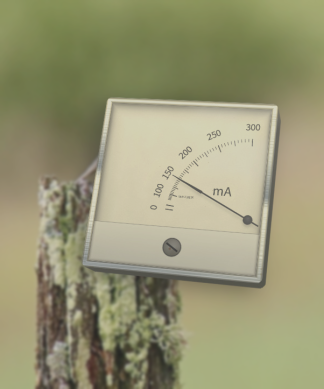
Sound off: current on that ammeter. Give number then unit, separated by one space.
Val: 150 mA
